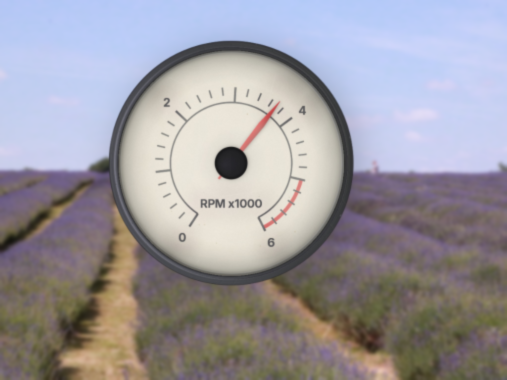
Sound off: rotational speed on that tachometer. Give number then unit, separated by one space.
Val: 3700 rpm
